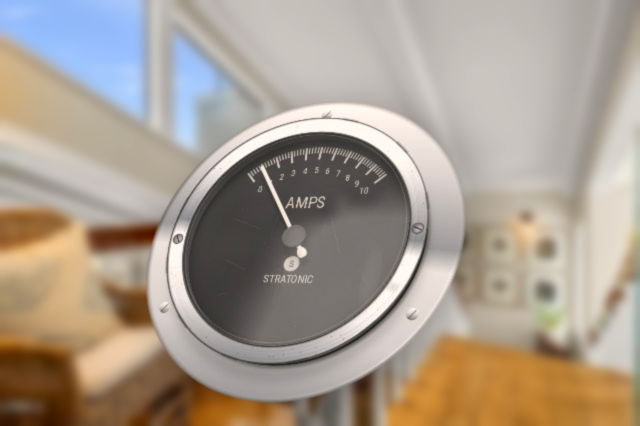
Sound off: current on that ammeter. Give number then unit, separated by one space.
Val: 1 A
